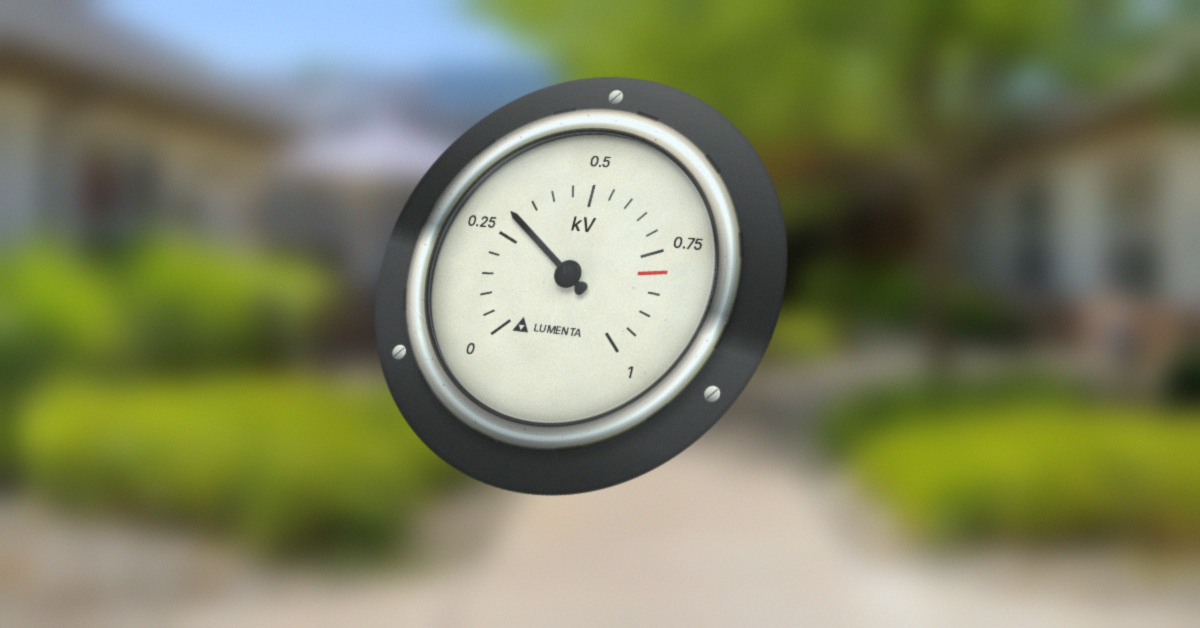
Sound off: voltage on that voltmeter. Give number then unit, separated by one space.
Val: 0.3 kV
